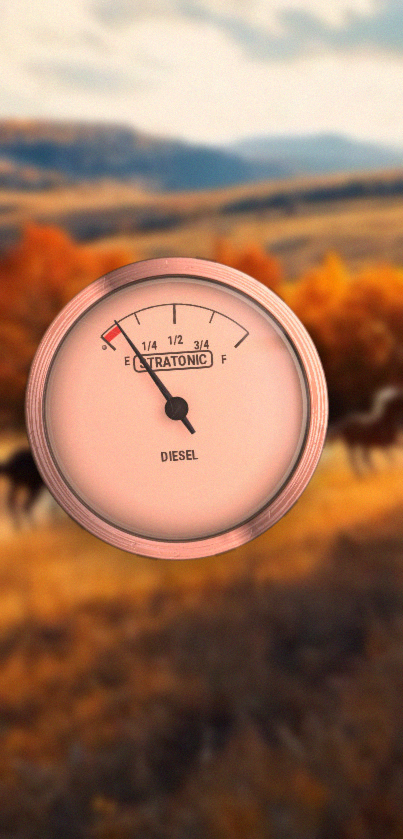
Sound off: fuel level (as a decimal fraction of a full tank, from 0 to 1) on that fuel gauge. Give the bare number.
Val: 0.125
